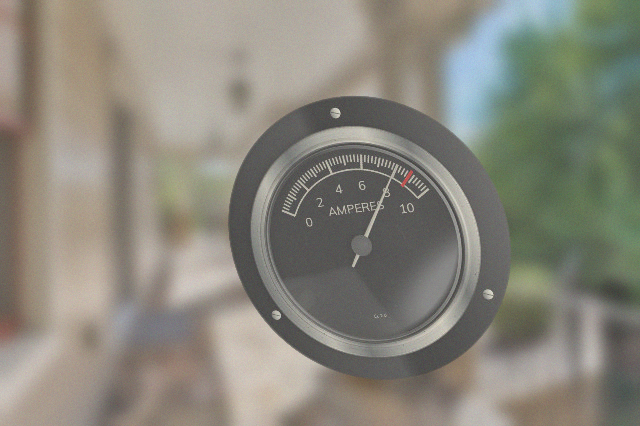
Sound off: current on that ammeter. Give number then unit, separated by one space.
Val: 8 A
